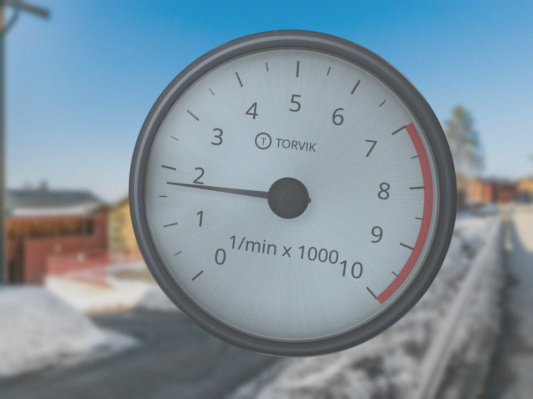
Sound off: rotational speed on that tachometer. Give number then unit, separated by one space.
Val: 1750 rpm
